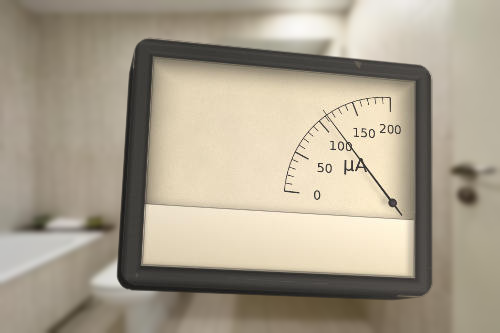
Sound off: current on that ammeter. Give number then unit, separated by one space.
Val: 110 µA
